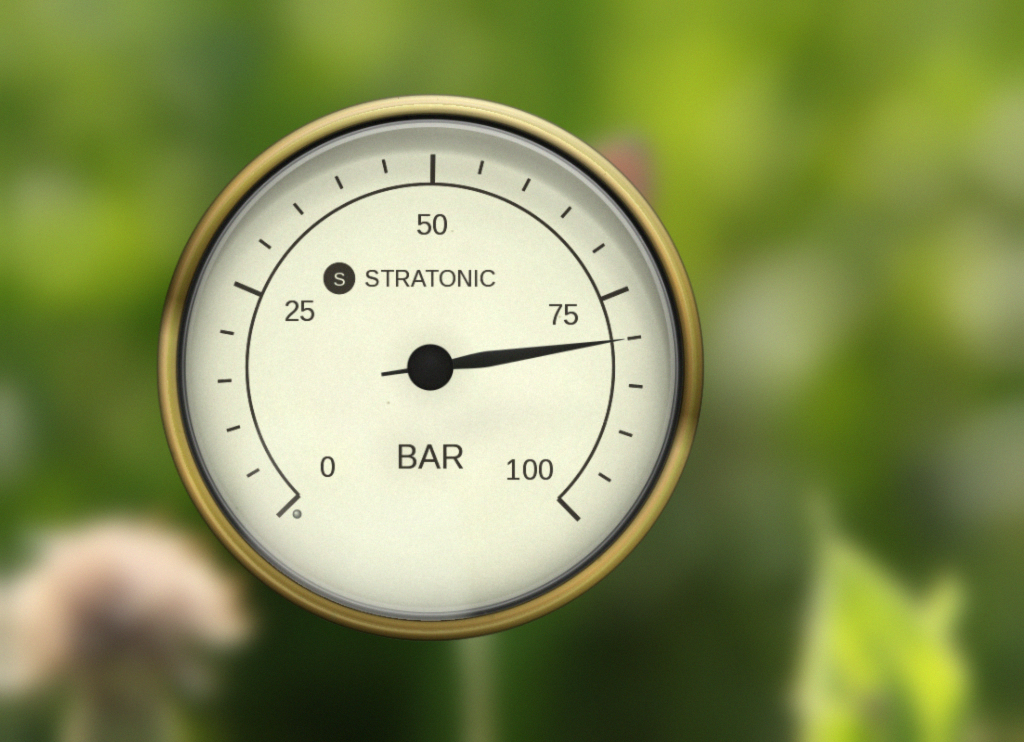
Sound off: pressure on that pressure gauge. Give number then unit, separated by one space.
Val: 80 bar
